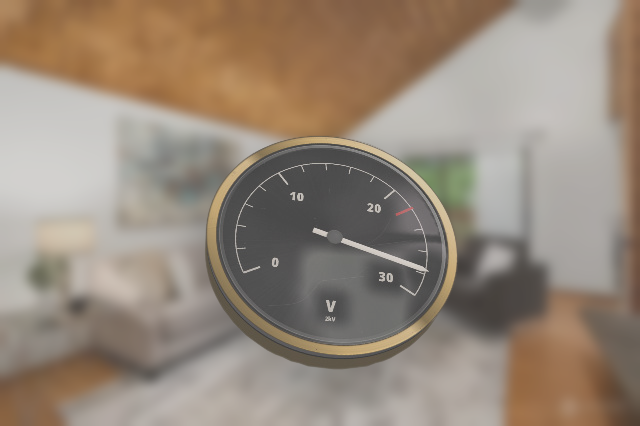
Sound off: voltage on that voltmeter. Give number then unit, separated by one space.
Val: 28 V
